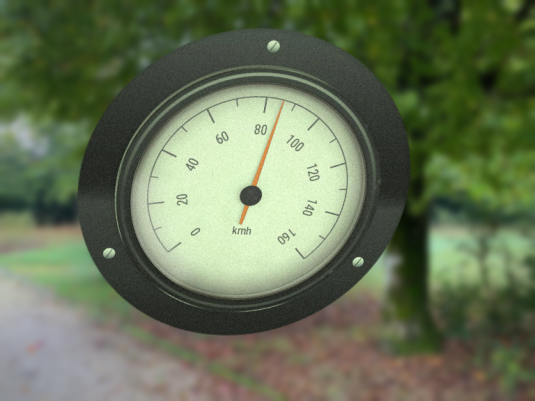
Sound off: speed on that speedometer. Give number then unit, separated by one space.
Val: 85 km/h
